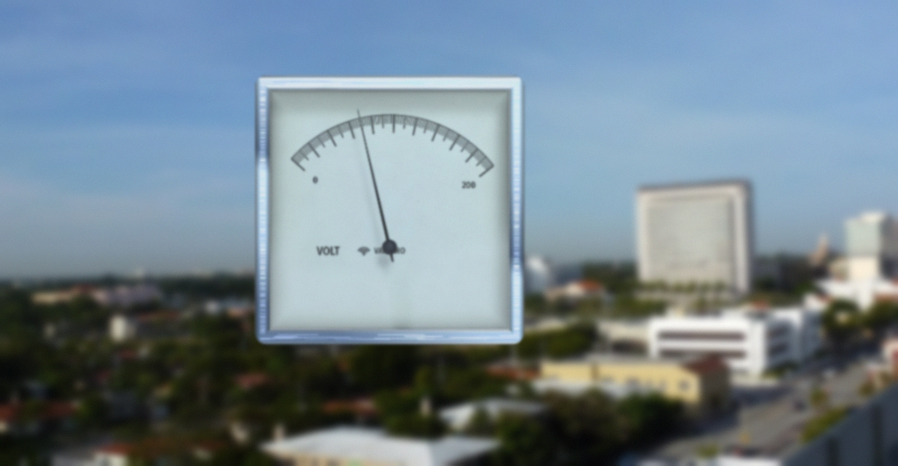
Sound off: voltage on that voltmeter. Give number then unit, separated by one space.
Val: 70 V
